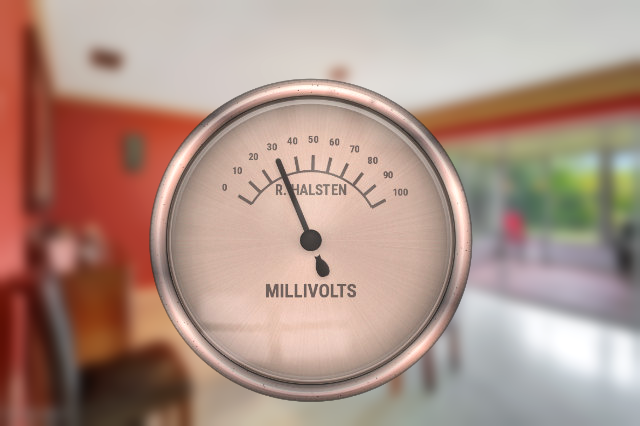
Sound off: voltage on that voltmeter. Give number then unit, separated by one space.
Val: 30 mV
